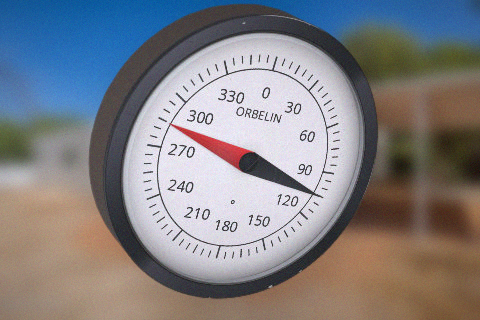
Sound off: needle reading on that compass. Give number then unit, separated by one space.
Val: 285 °
